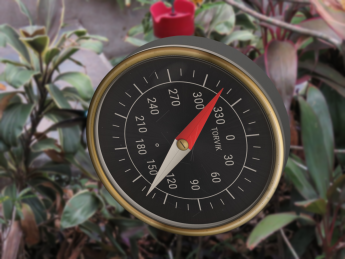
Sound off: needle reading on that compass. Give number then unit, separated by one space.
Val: 315 °
